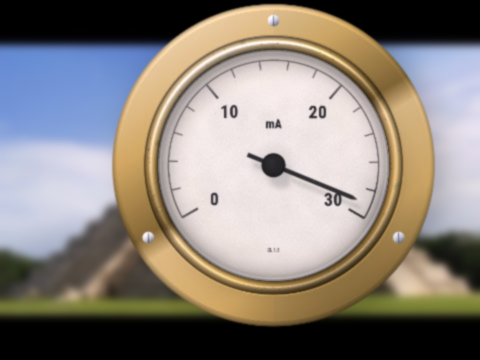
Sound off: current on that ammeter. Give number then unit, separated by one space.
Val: 29 mA
